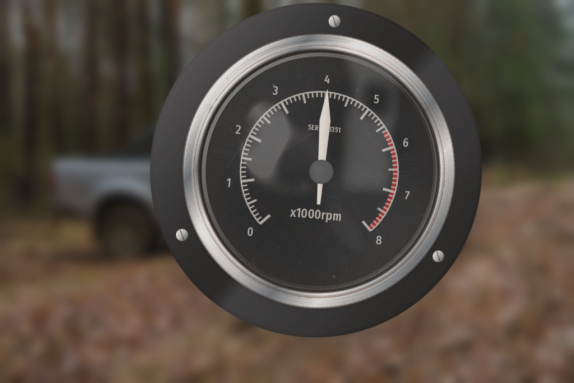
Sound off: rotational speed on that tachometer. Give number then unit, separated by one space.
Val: 4000 rpm
